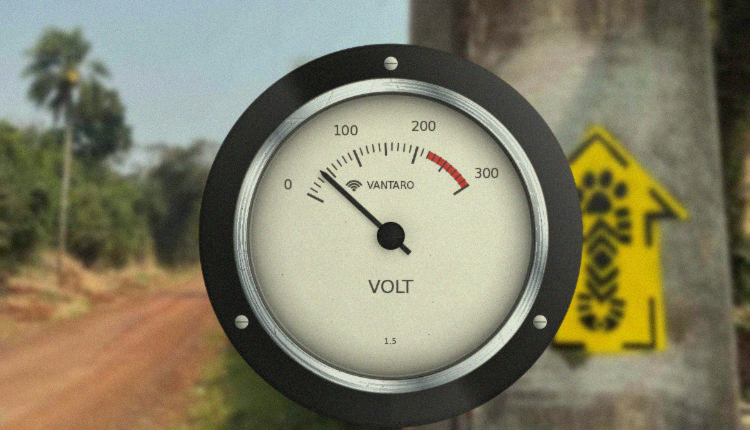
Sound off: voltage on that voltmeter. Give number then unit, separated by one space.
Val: 40 V
